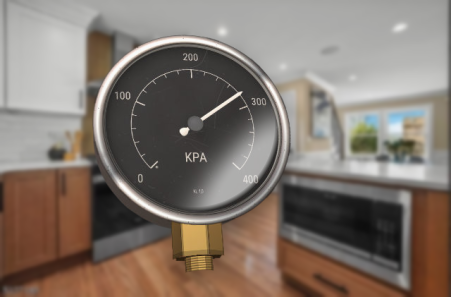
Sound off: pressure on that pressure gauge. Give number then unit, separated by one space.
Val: 280 kPa
